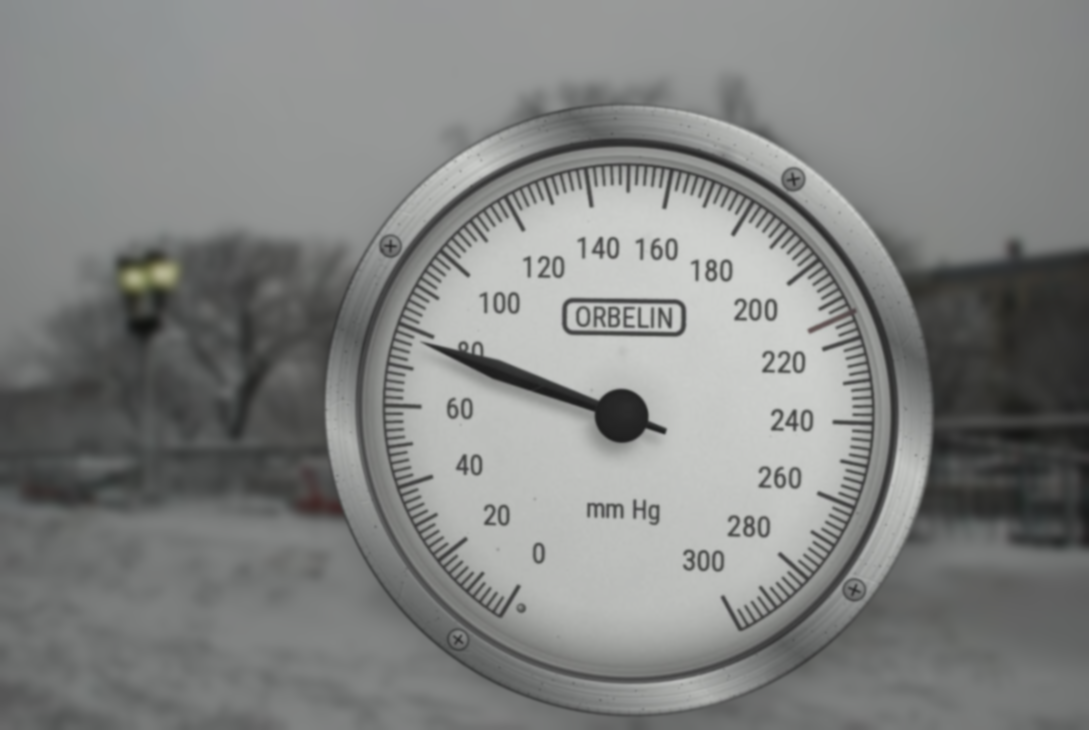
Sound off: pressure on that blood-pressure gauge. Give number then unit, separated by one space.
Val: 78 mmHg
